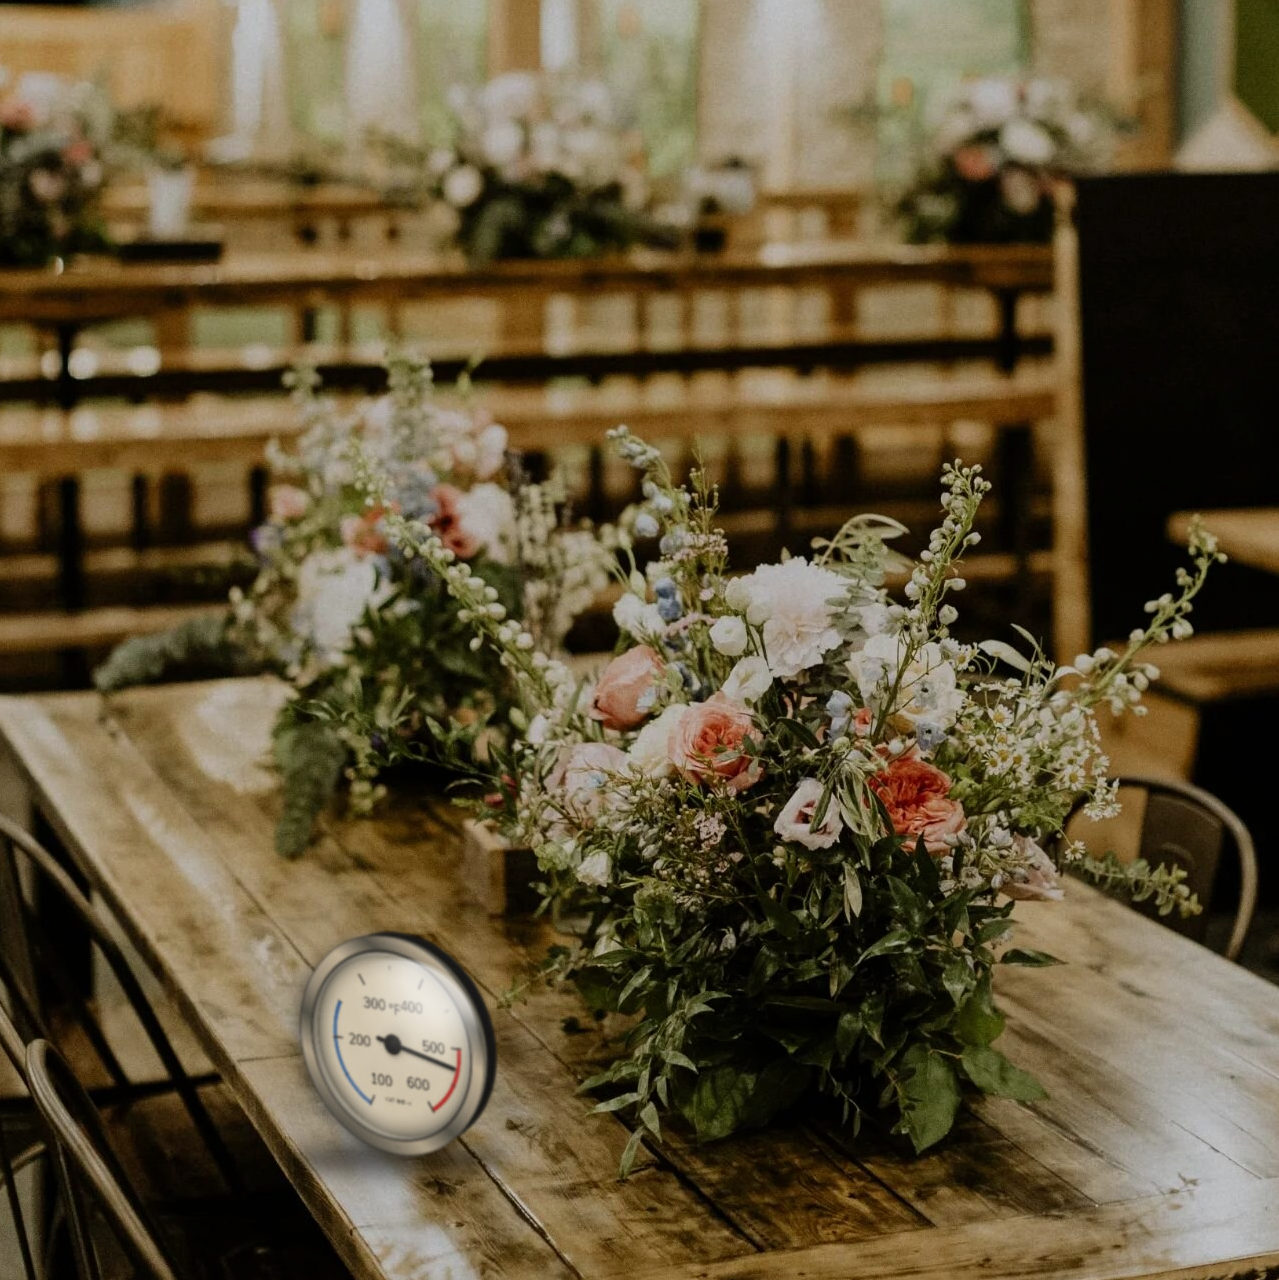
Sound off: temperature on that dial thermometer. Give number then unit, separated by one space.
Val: 525 °F
